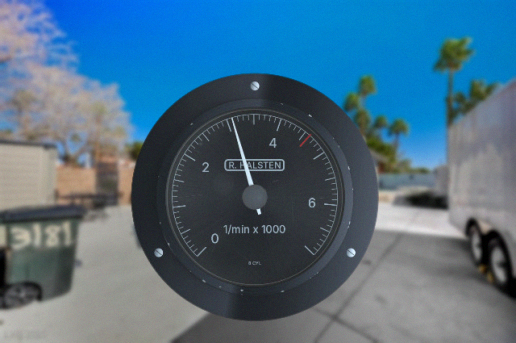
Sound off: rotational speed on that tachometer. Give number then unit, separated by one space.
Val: 3100 rpm
